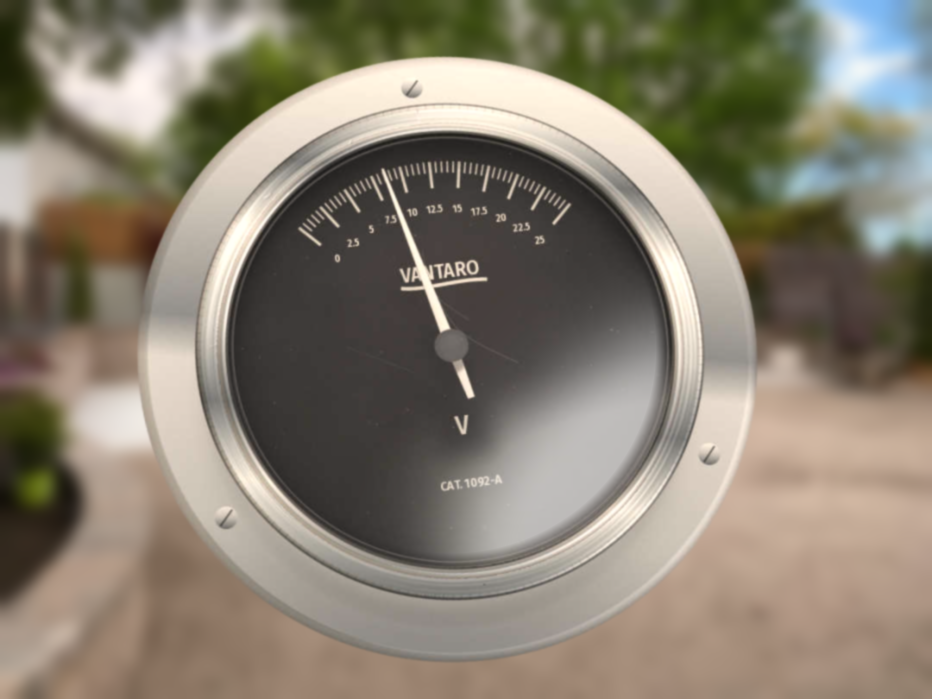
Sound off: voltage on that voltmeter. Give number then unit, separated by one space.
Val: 8.5 V
